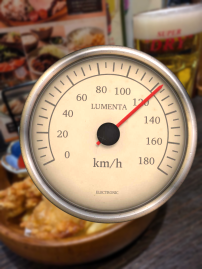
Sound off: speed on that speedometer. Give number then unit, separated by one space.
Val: 122.5 km/h
